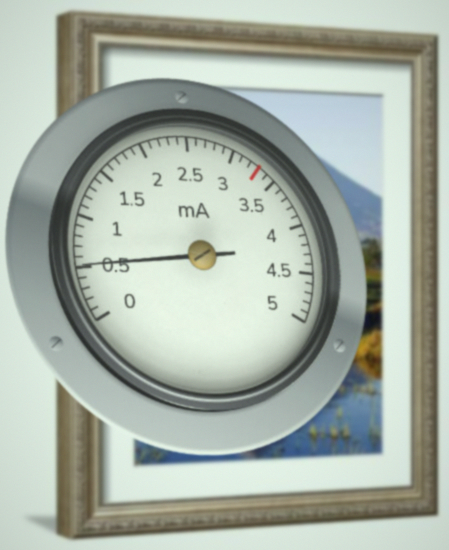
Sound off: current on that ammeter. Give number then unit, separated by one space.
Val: 0.5 mA
